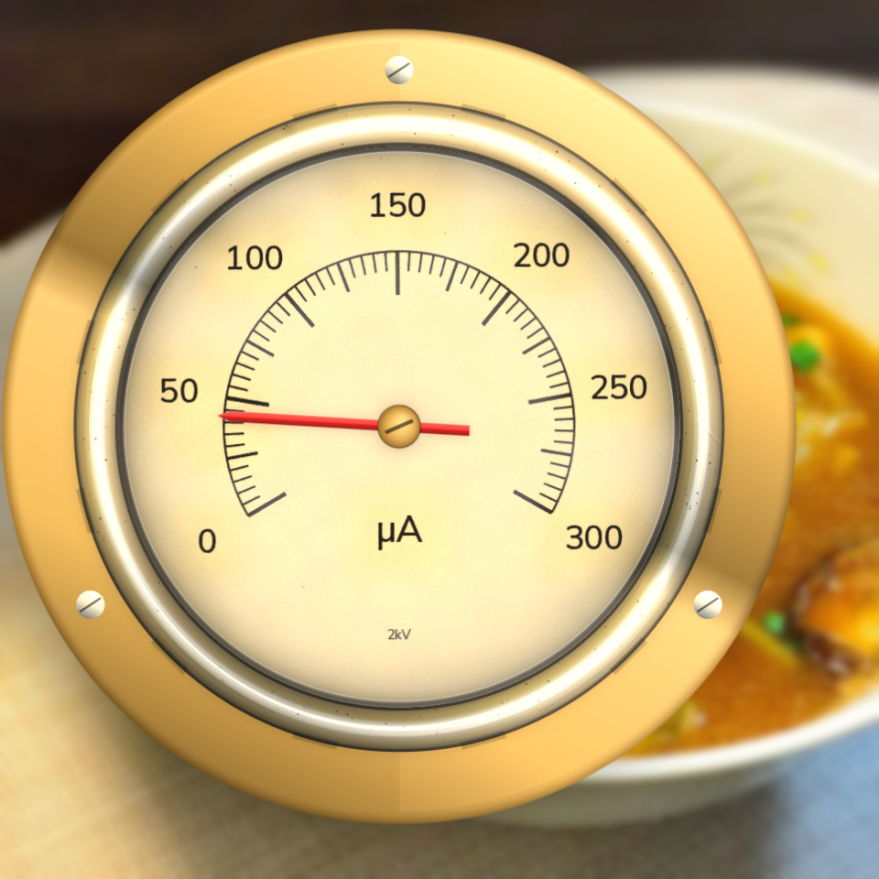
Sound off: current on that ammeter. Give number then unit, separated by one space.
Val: 42.5 µA
